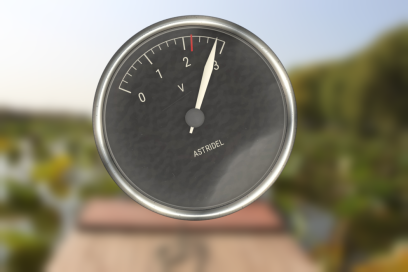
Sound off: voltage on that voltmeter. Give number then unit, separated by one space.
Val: 2.8 V
